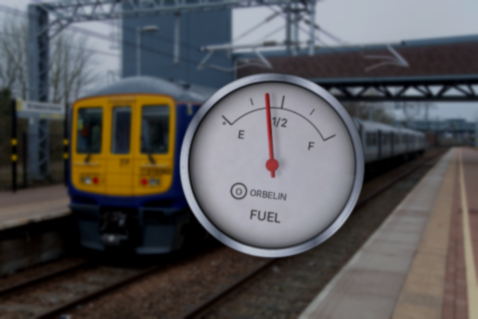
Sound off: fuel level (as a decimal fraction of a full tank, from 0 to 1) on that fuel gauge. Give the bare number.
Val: 0.375
